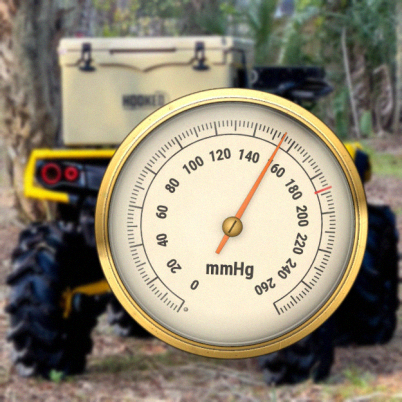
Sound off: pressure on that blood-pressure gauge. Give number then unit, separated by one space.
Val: 154 mmHg
